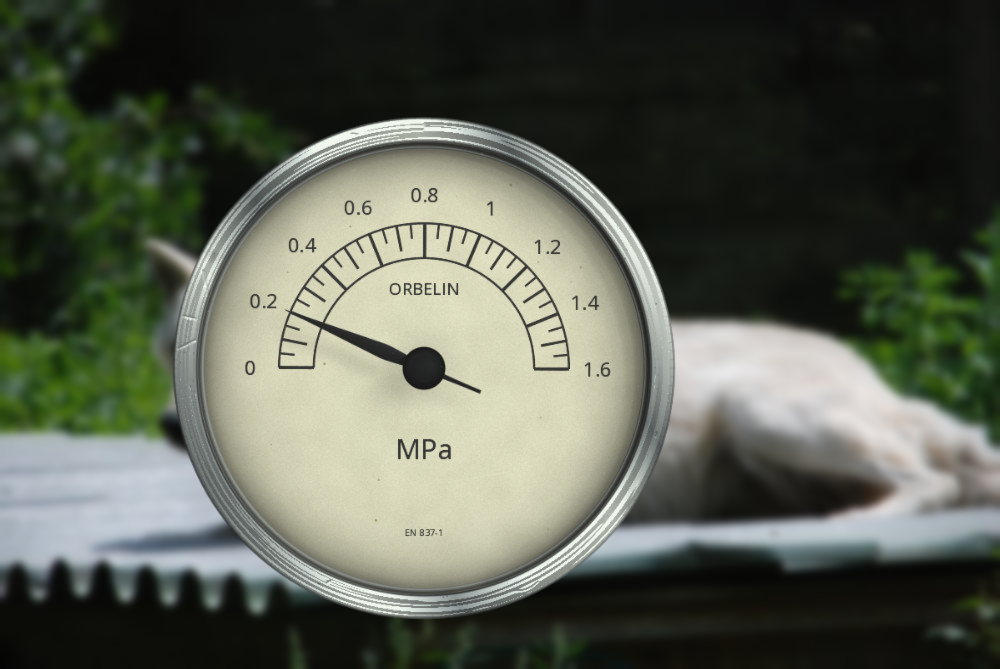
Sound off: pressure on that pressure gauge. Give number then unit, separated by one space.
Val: 0.2 MPa
